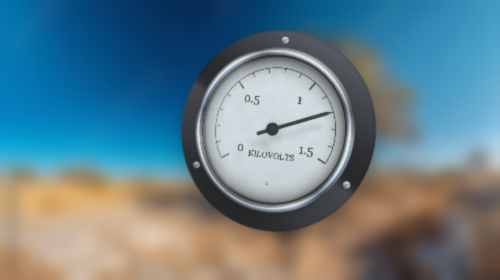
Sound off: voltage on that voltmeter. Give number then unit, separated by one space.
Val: 1.2 kV
